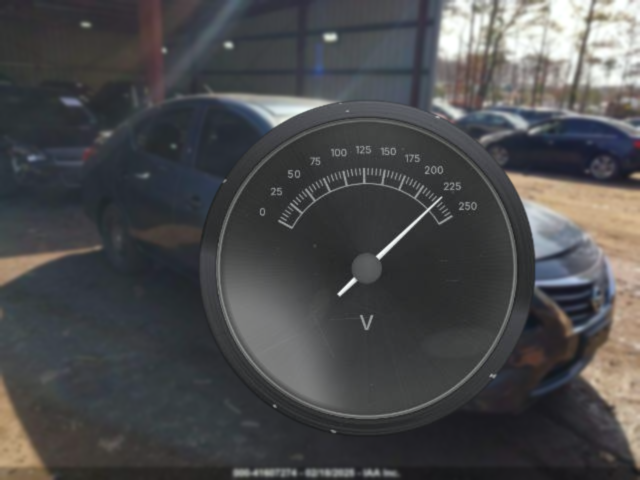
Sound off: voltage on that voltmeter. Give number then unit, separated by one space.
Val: 225 V
